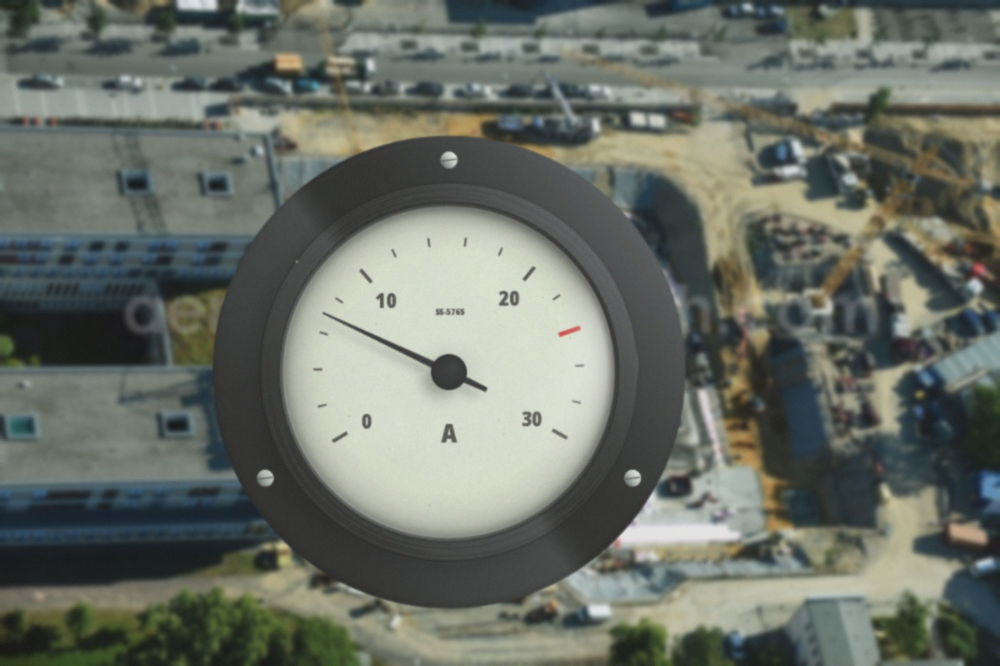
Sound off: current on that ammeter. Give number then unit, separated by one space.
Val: 7 A
